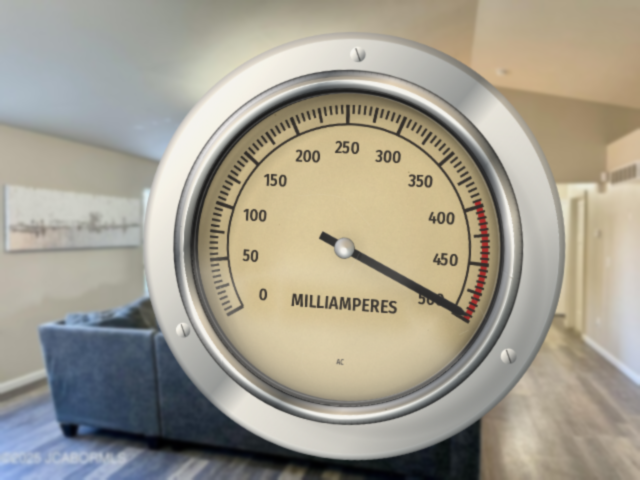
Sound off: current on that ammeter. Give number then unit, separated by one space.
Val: 495 mA
